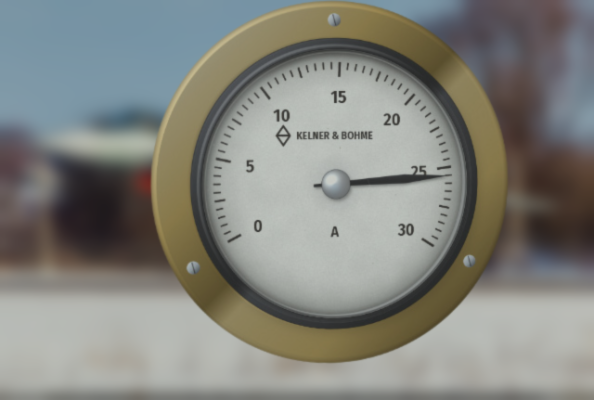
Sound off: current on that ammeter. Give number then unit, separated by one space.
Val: 25.5 A
